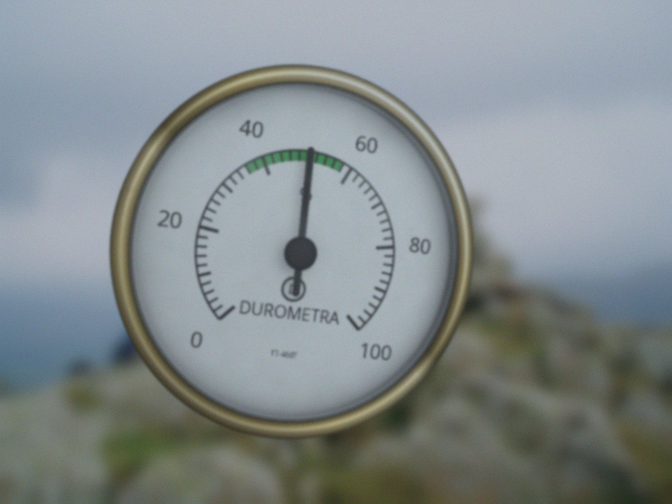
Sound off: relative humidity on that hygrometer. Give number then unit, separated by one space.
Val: 50 %
